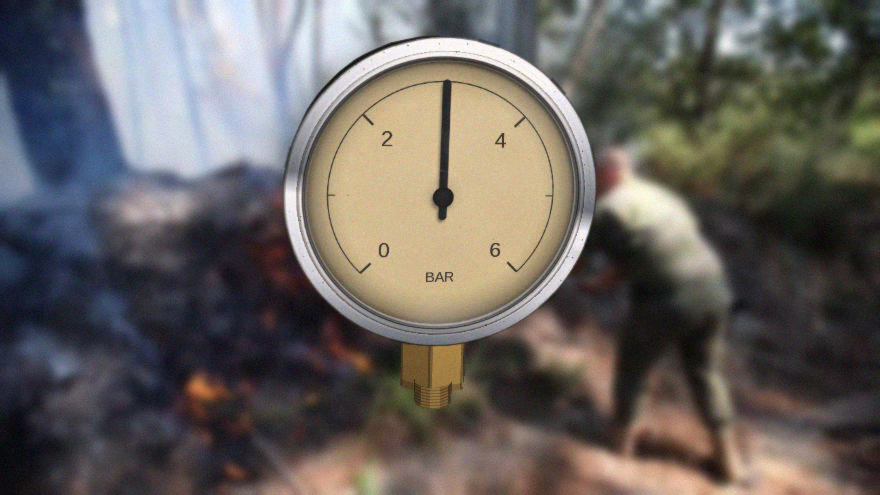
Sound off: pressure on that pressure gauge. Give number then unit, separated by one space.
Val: 3 bar
